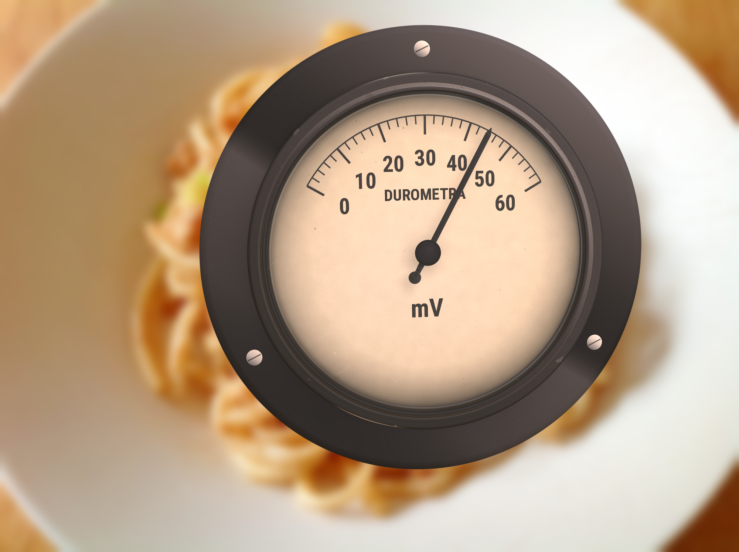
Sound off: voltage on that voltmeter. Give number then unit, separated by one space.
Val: 44 mV
